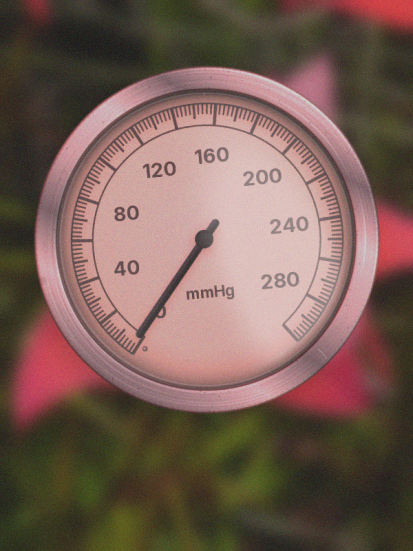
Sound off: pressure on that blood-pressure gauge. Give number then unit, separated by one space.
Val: 2 mmHg
